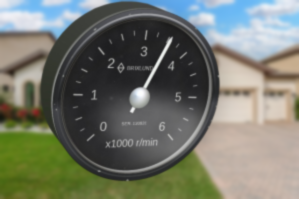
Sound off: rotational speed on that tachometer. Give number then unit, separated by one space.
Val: 3500 rpm
